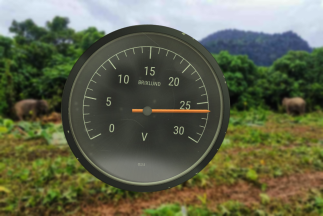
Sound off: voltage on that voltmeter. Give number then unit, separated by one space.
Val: 26 V
